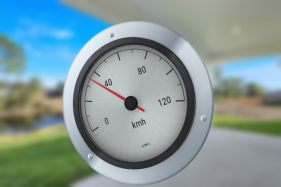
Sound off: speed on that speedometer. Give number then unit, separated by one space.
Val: 35 km/h
